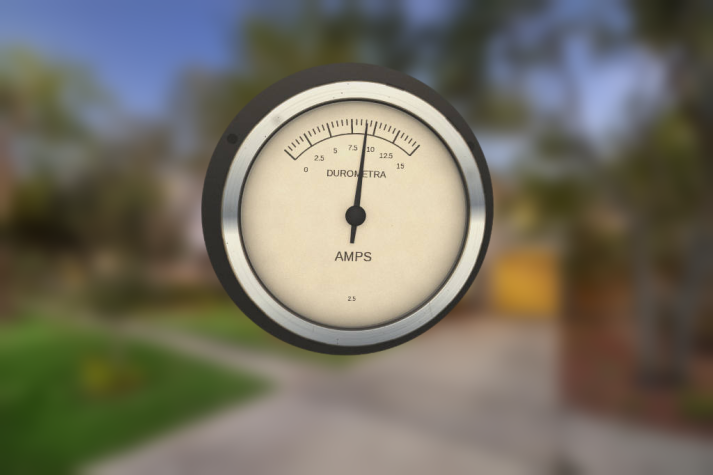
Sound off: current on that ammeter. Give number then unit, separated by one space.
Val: 9 A
